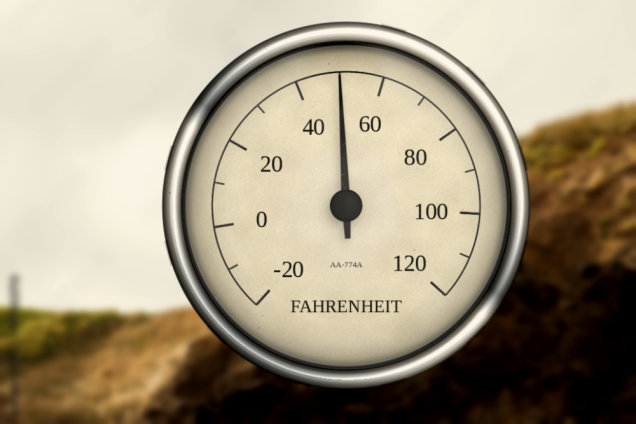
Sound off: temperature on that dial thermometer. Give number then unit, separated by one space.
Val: 50 °F
